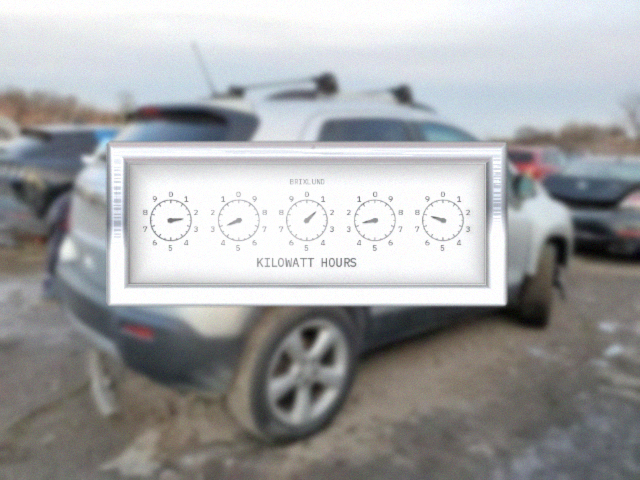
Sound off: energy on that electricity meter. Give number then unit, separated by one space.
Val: 23128 kWh
